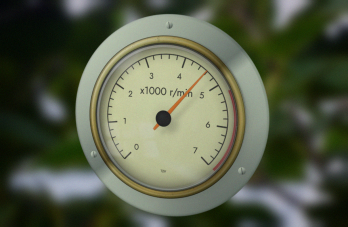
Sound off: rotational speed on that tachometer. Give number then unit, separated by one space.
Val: 4600 rpm
